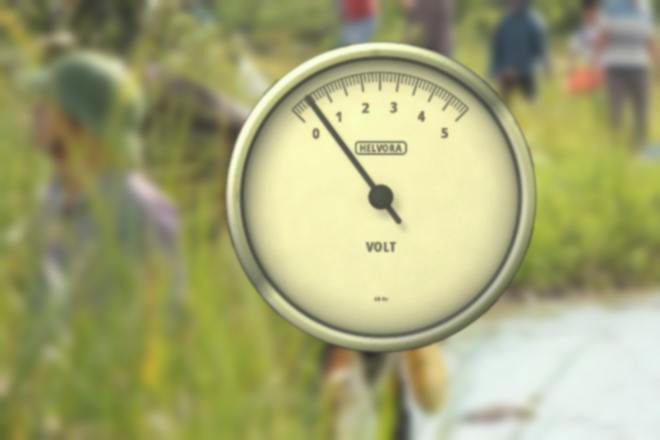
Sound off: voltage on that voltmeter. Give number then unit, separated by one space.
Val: 0.5 V
